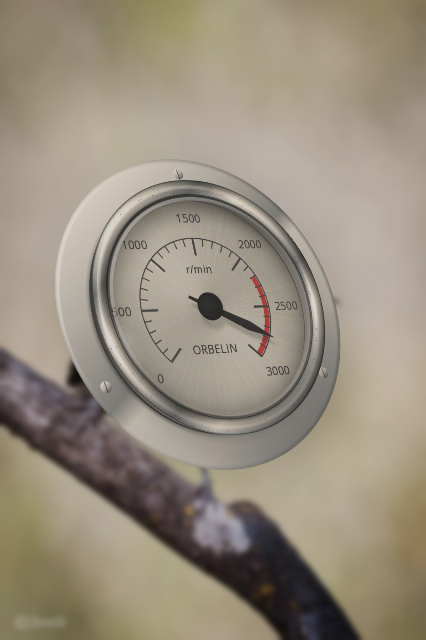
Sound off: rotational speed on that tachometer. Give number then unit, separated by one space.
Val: 2800 rpm
